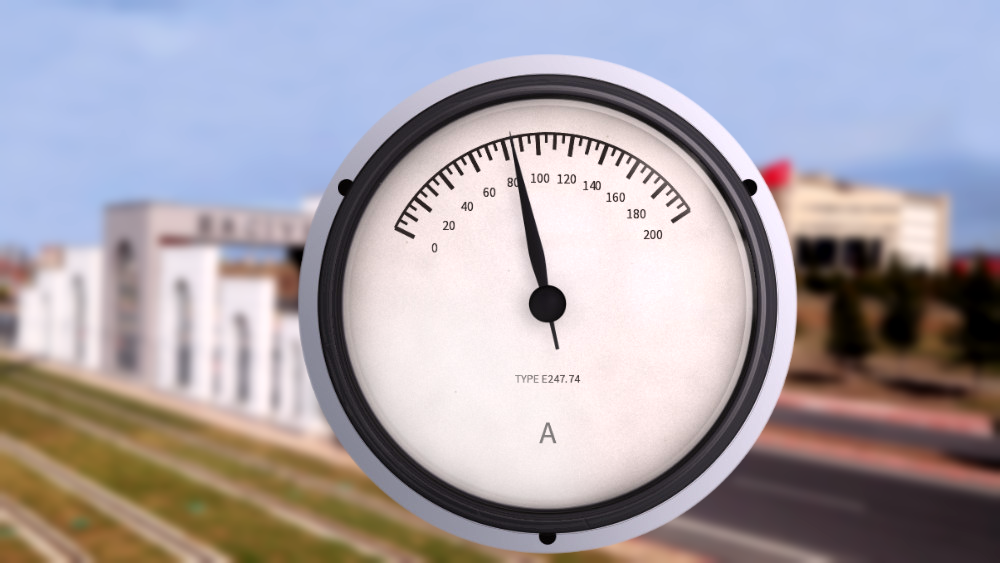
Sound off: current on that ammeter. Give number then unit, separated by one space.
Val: 85 A
